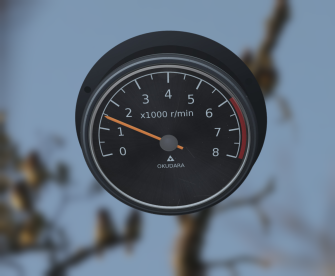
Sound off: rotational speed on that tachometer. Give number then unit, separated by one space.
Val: 1500 rpm
